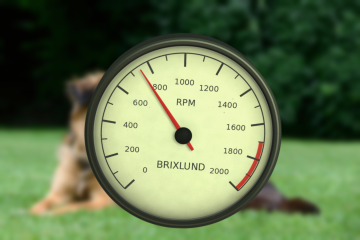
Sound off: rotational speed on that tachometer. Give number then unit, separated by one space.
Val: 750 rpm
